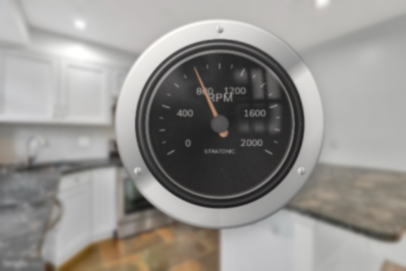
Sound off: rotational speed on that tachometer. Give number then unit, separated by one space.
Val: 800 rpm
